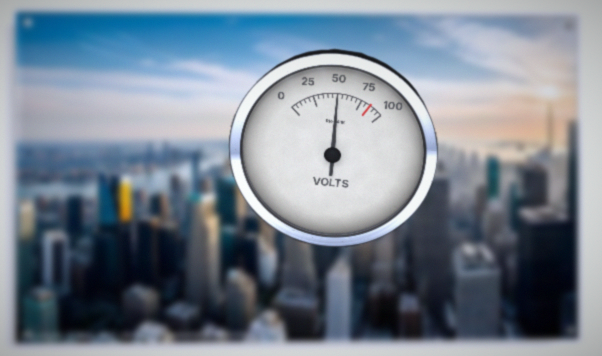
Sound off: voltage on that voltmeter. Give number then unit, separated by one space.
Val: 50 V
